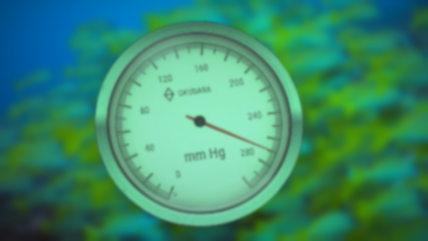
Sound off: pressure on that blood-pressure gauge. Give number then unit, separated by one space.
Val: 270 mmHg
